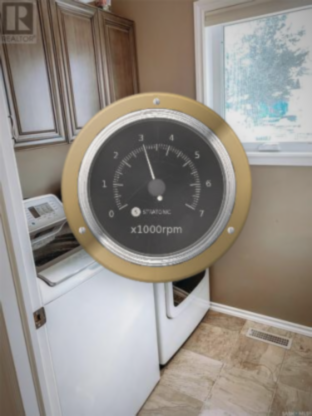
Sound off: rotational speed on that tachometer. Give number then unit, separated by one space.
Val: 3000 rpm
